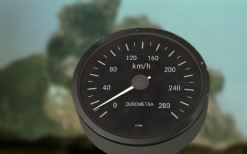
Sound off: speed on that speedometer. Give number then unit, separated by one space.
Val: 10 km/h
